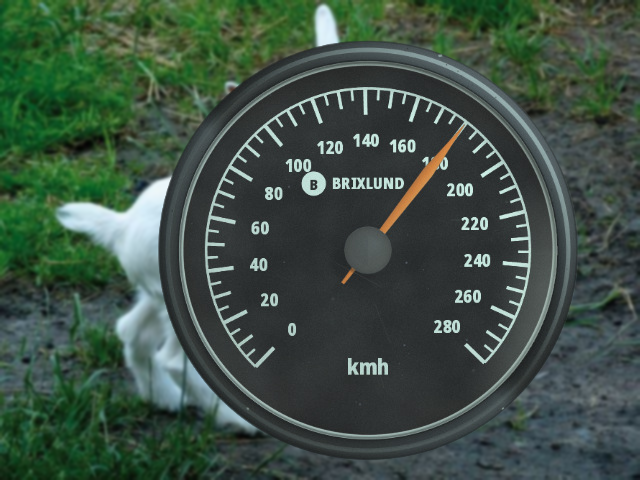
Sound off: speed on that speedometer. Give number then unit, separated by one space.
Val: 180 km/h
